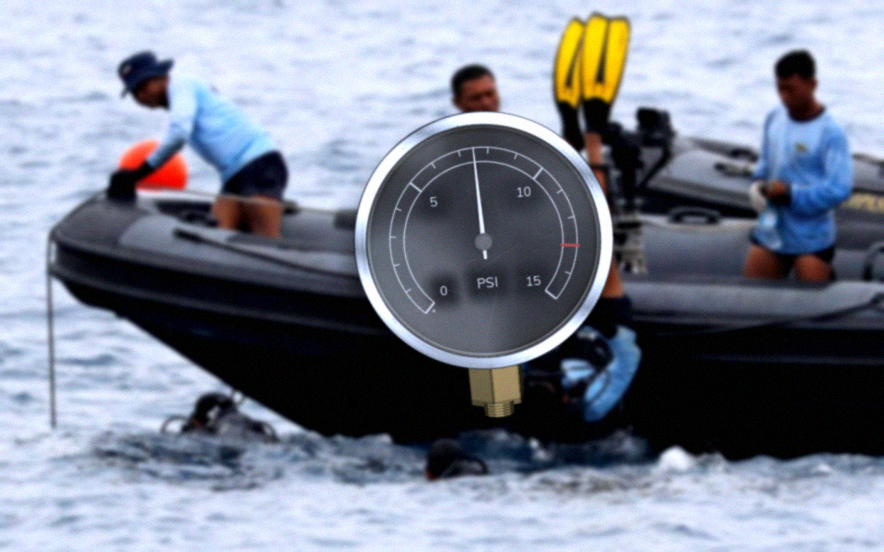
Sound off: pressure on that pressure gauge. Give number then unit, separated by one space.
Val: 7.5 psi
